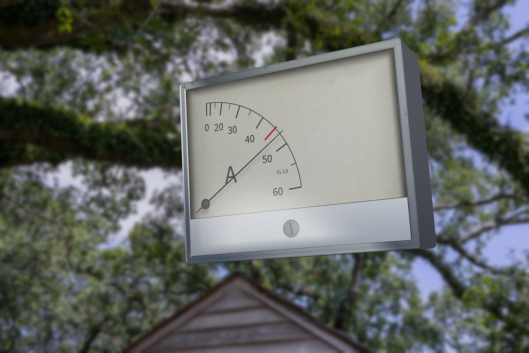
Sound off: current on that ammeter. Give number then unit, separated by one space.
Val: 47.5 A
